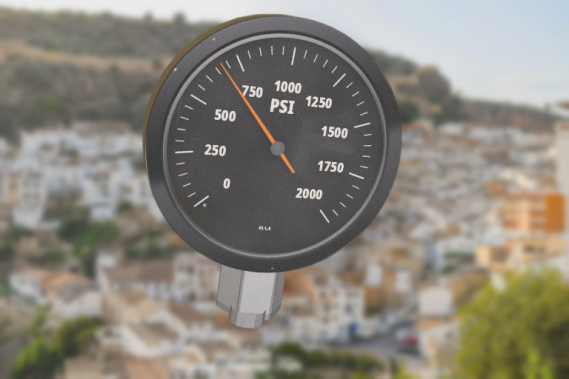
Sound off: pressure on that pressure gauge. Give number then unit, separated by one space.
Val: 675 psi
